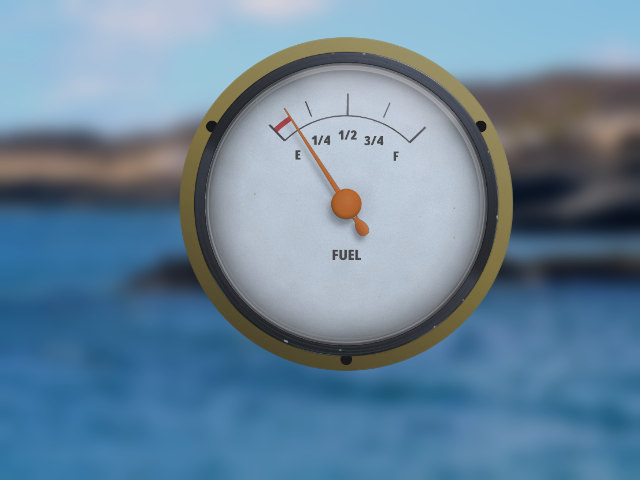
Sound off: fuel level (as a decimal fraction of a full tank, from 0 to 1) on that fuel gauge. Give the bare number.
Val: 0.125
